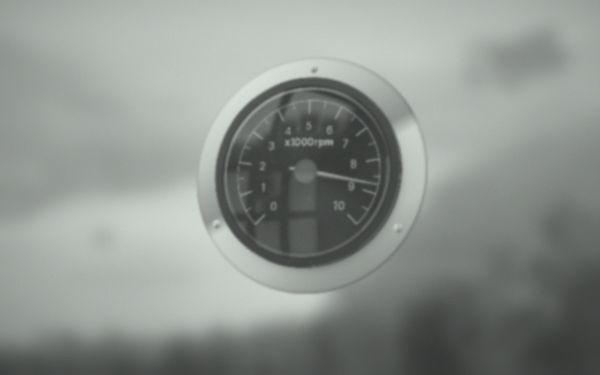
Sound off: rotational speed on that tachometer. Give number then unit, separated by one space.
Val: 8750 rpm
